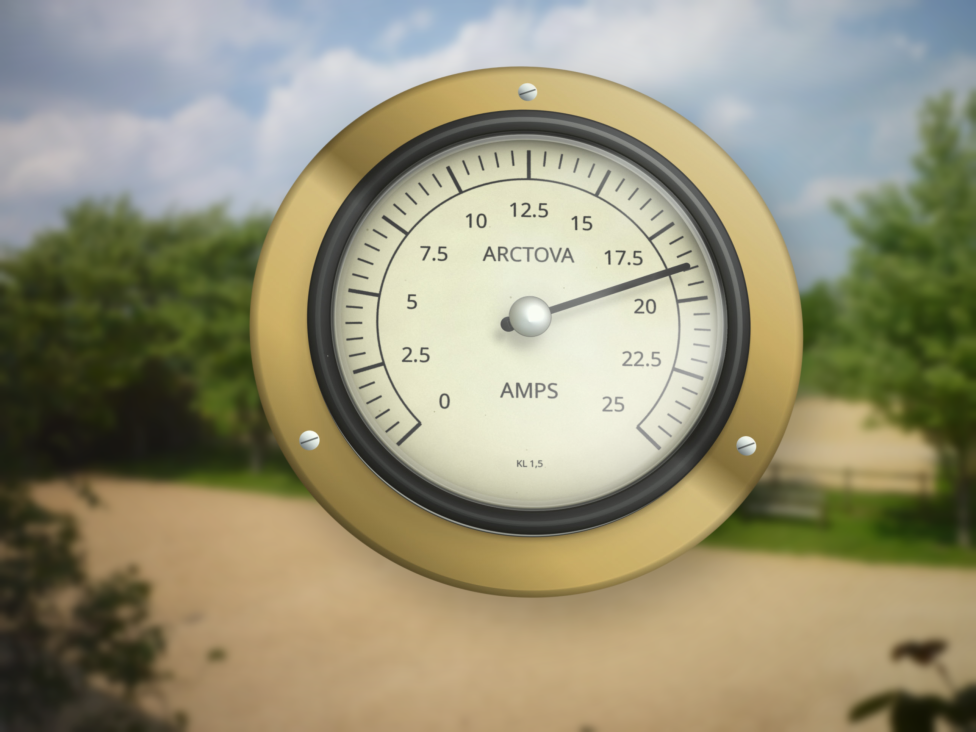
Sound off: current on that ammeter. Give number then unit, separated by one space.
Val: 19 A
